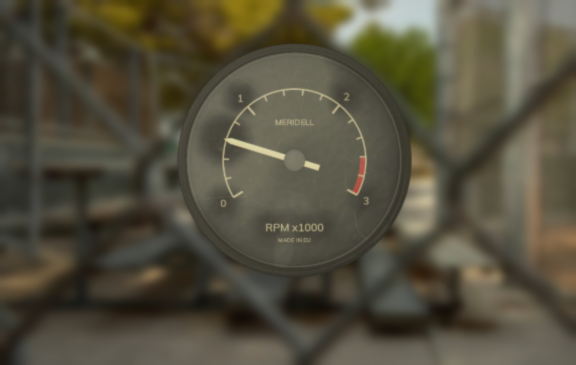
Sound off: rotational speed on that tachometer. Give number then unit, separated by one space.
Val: 600 rpm
